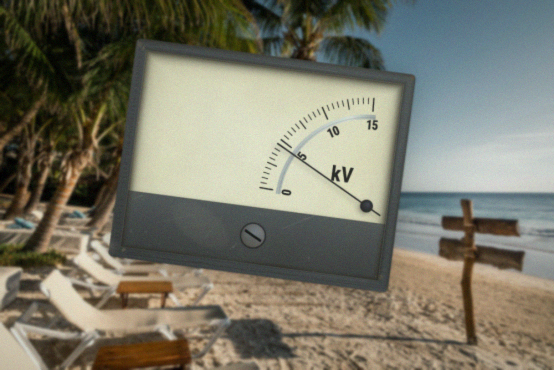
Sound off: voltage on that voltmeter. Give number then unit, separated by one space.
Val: 4.5 kV
